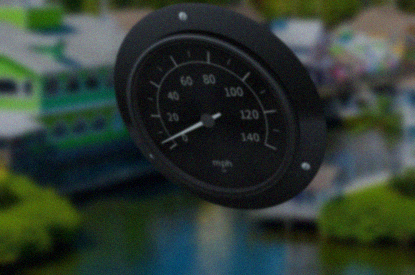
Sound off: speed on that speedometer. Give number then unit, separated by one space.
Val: 5 mph
